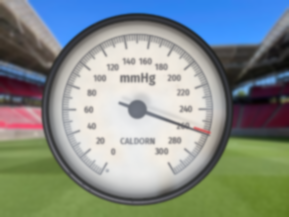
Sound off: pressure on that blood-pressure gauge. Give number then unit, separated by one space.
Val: 260 mmHg
